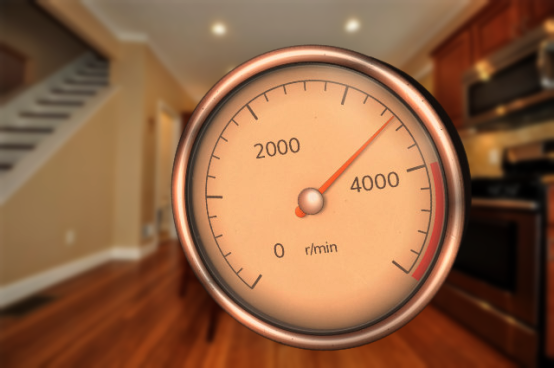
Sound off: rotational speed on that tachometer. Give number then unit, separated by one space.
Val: 3500 rpm
